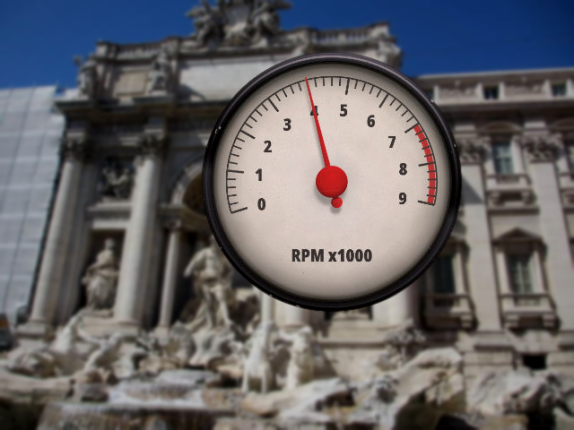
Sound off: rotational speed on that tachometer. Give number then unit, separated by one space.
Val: 4000 rpm
